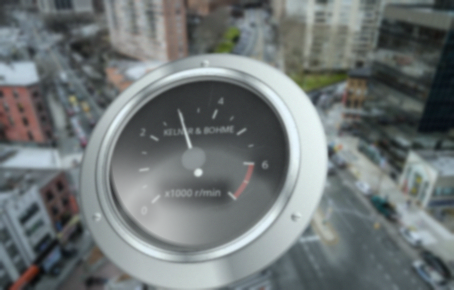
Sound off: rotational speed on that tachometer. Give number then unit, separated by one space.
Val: 3000 rpm
